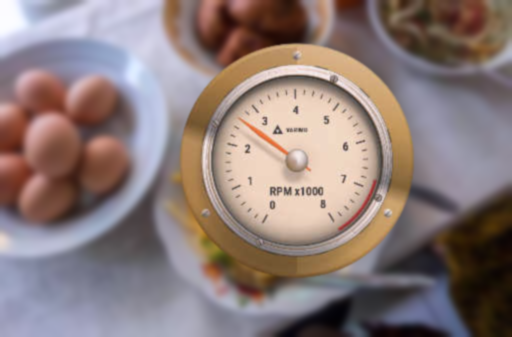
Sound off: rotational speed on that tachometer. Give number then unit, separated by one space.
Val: 2600 rpm
